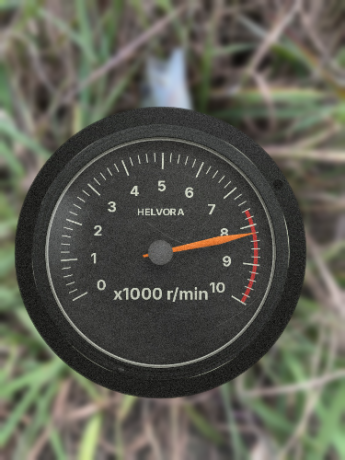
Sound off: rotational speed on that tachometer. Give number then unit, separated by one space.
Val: 8200 rpm
